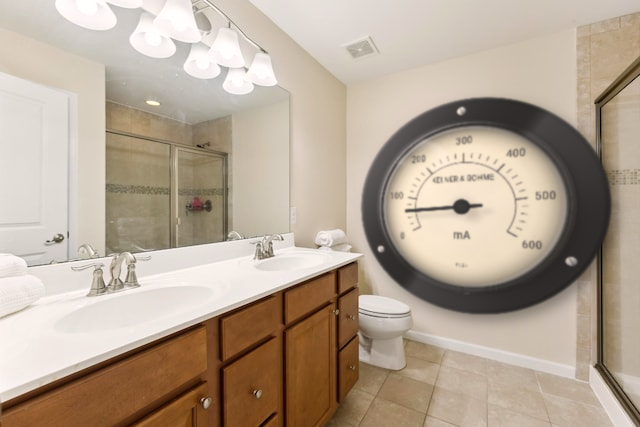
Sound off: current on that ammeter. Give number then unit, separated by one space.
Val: 60 mA
